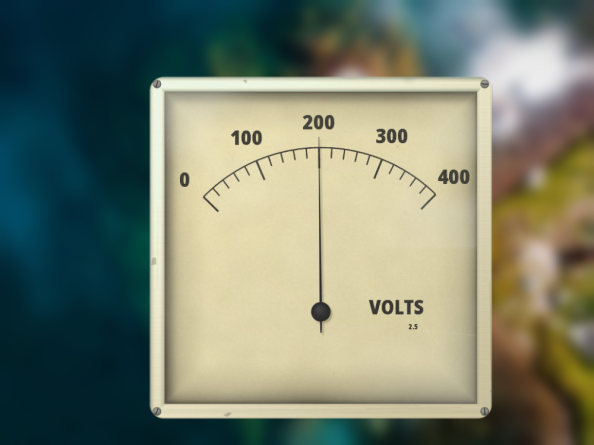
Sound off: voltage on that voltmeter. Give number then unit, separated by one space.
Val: 200 V
